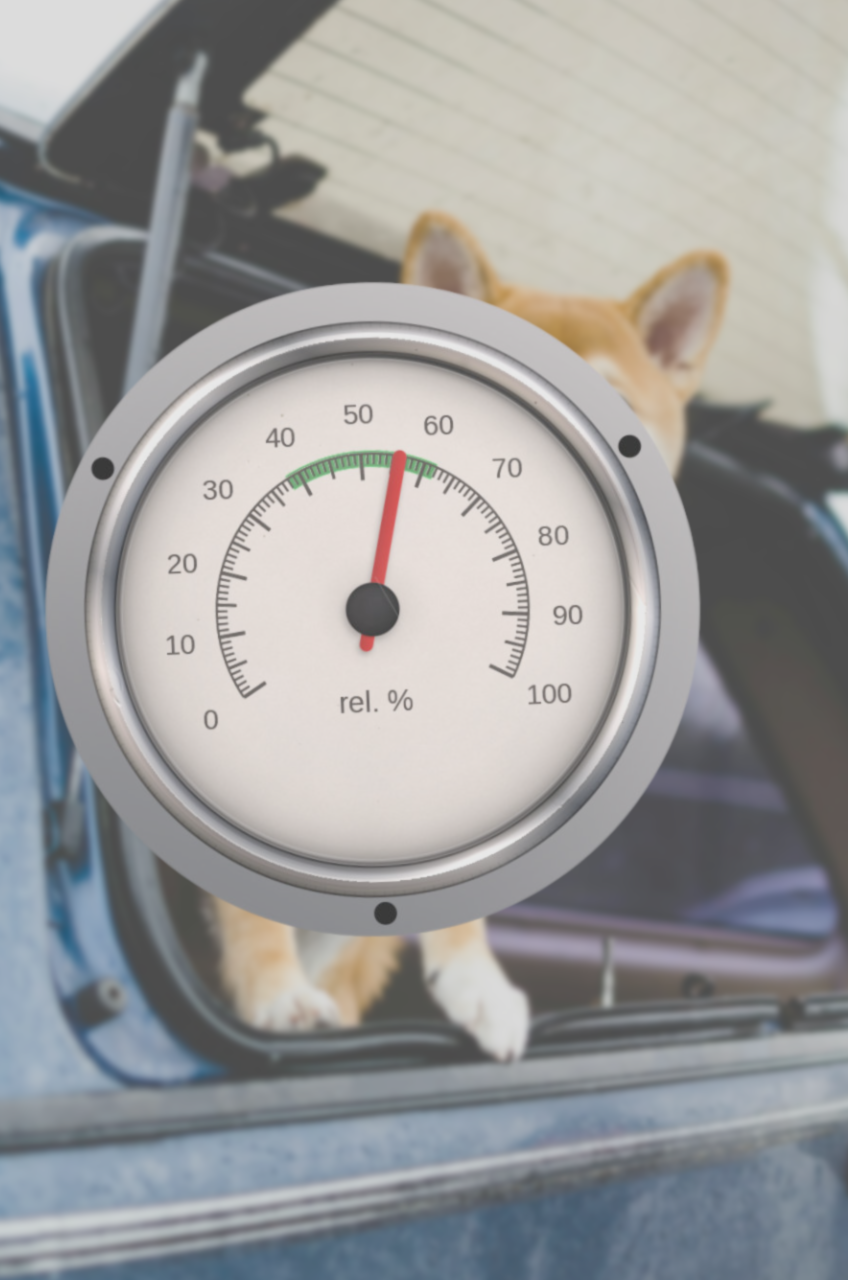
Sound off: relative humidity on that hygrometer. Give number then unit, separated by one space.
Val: 56 %
